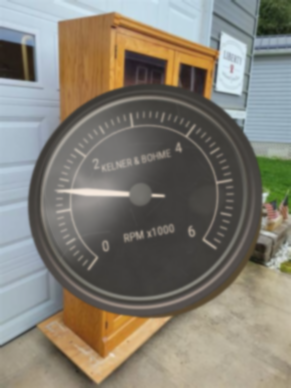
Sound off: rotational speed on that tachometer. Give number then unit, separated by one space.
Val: 1300 rpm
